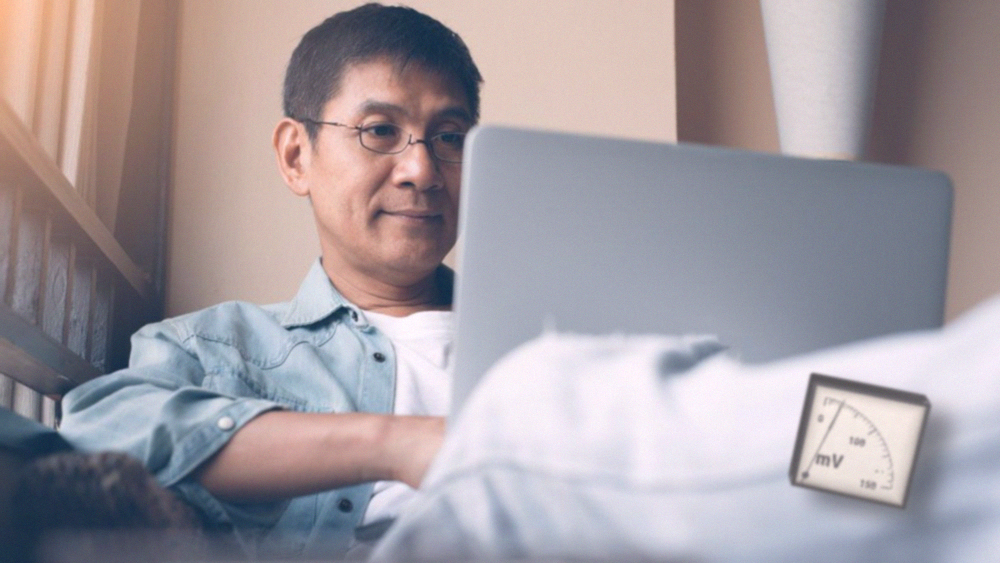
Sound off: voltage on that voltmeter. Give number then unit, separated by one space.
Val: 50 mV
